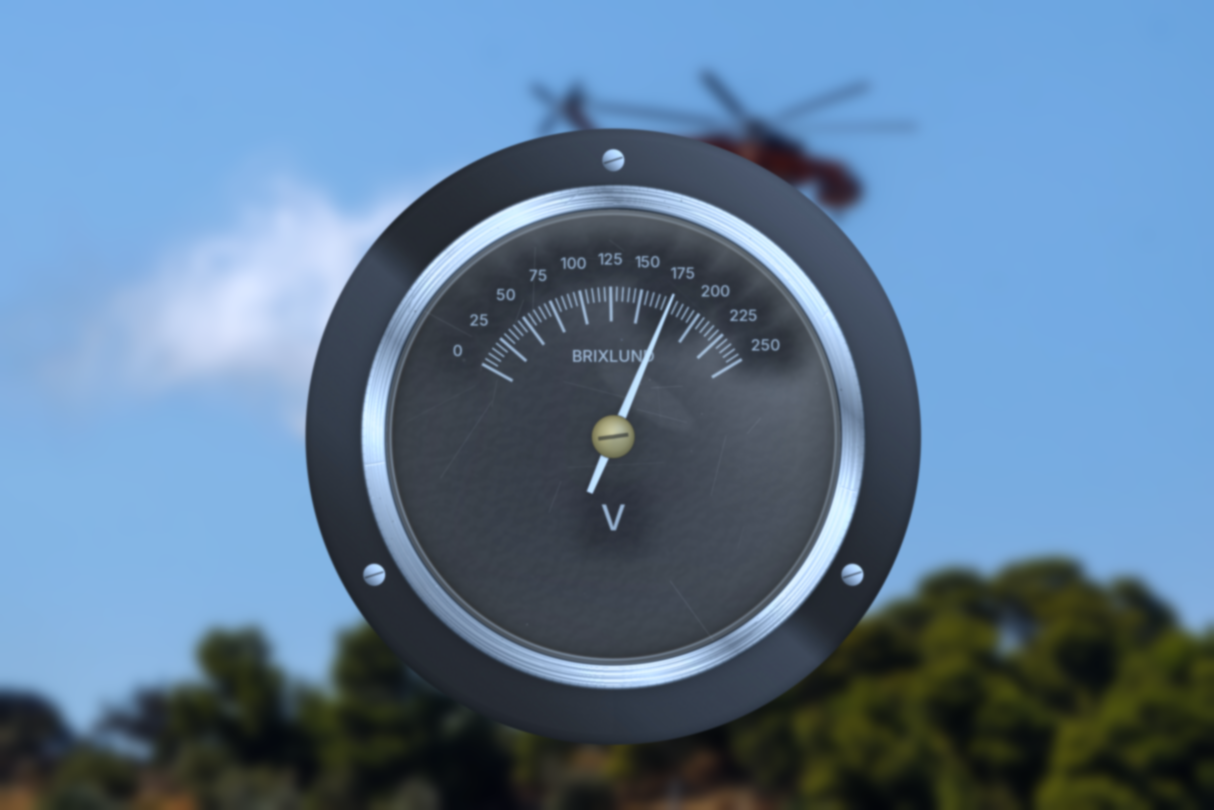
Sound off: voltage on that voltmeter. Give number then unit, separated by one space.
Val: 175 V
